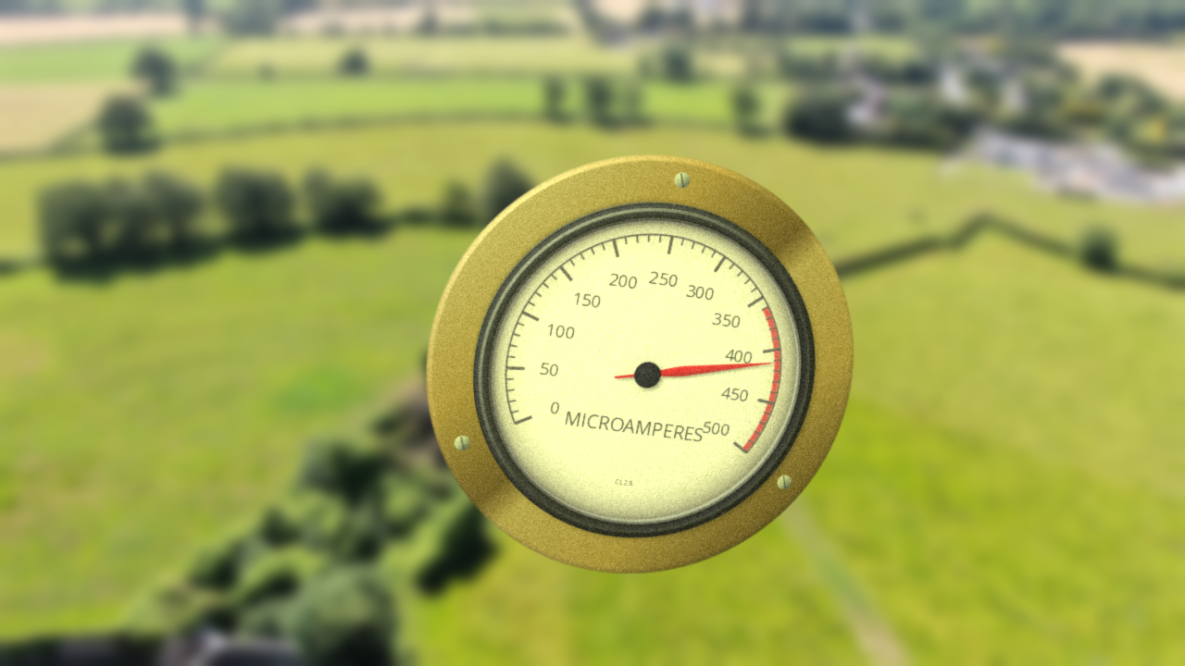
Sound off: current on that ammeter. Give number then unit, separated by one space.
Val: 410 µA
